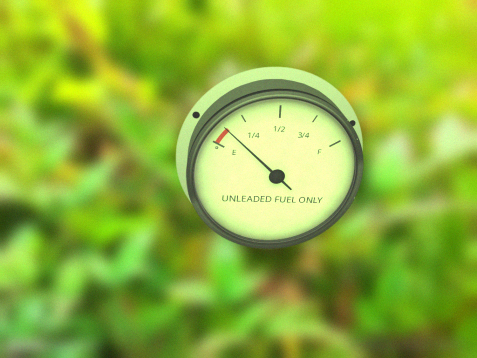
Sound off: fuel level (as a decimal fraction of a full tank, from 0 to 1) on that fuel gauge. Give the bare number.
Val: 0.125
